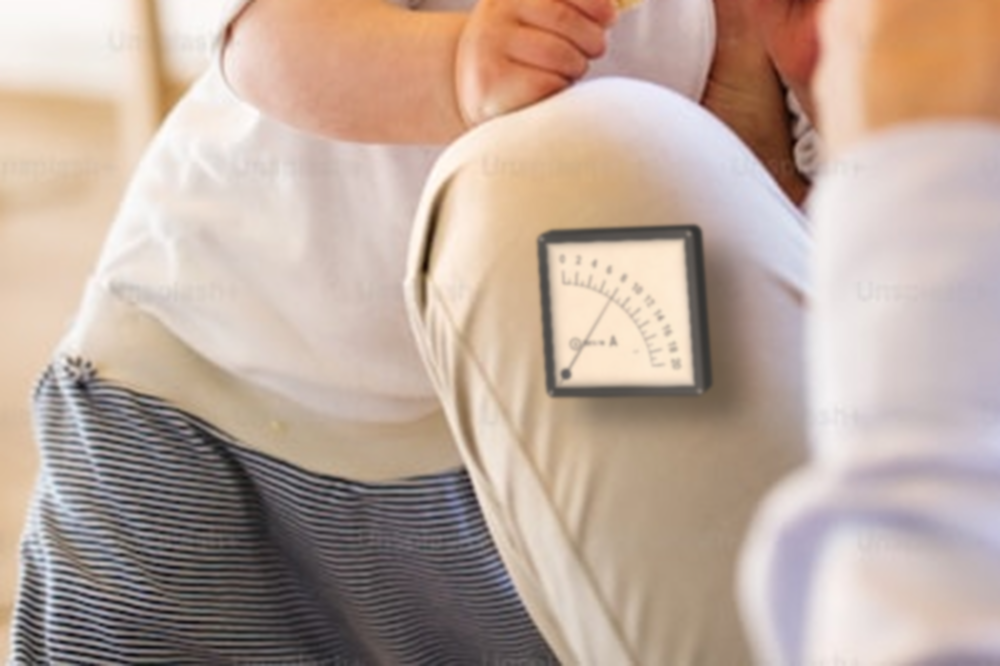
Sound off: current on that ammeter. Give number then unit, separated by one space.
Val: 8 A
